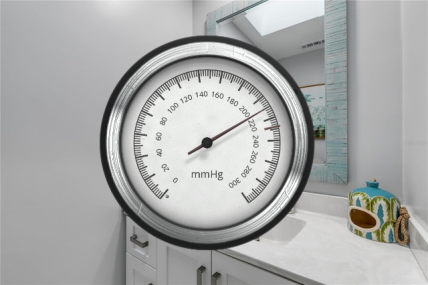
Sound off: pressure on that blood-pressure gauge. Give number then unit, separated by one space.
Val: 210 mmHg
